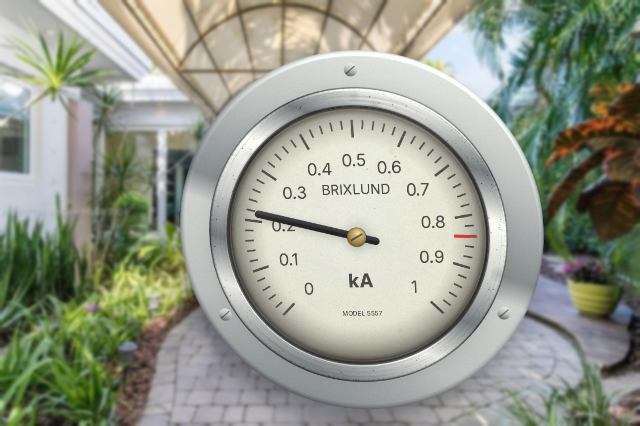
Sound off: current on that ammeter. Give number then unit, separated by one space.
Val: 0.22 kA
